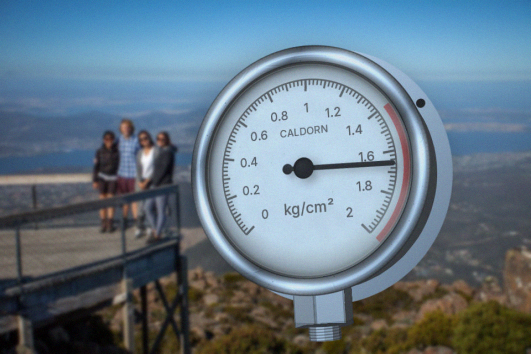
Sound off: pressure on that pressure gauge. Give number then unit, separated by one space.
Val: 1.66 kg/cm²
